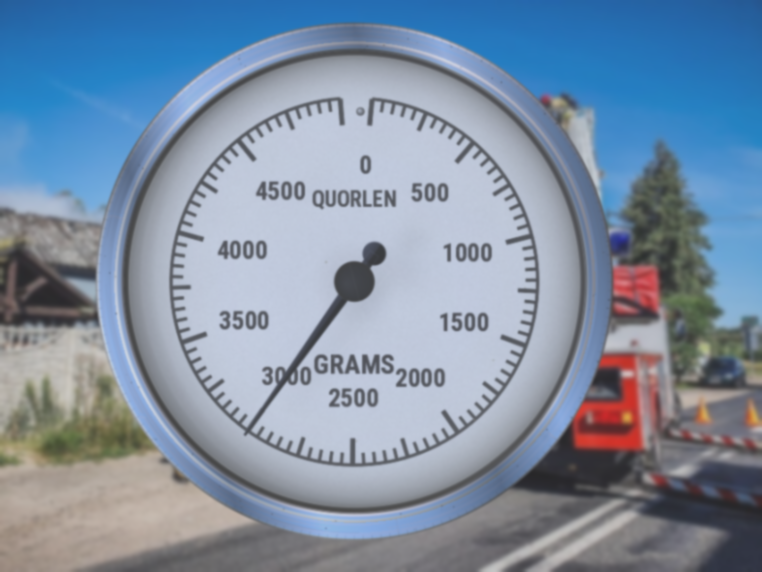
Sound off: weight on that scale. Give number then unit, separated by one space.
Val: 3000 g
